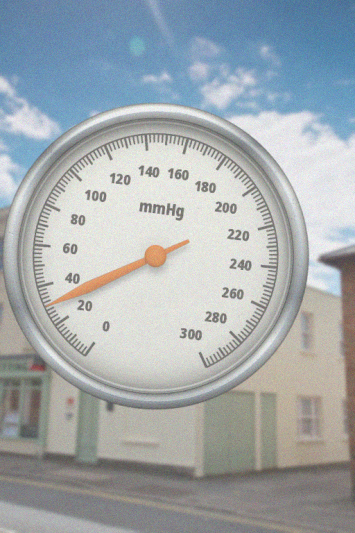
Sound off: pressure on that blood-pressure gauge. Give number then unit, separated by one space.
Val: 30 mmHg
